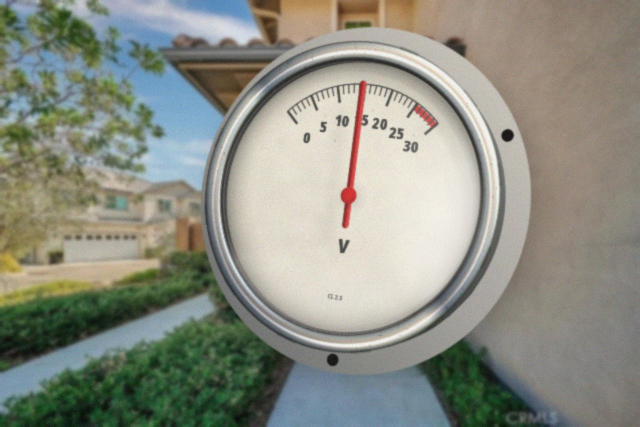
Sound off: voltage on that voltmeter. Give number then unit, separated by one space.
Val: 15 V
